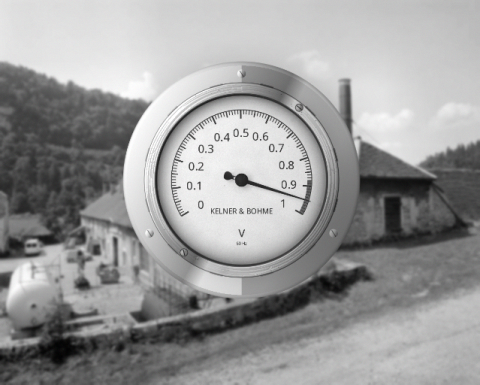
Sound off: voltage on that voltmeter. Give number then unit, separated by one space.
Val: 0.95 V
